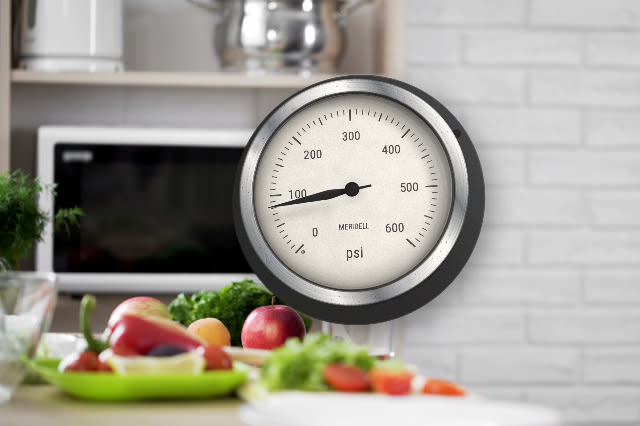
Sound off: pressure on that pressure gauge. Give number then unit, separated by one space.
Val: 80 psi
